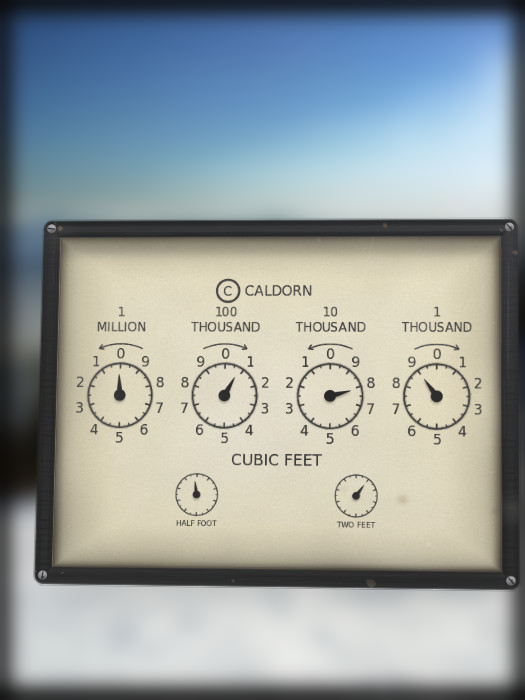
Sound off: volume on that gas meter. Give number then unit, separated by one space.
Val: 7900 ft³
